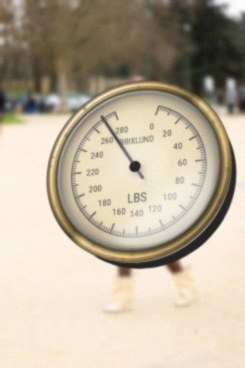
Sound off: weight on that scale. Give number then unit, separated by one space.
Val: 270 lb
